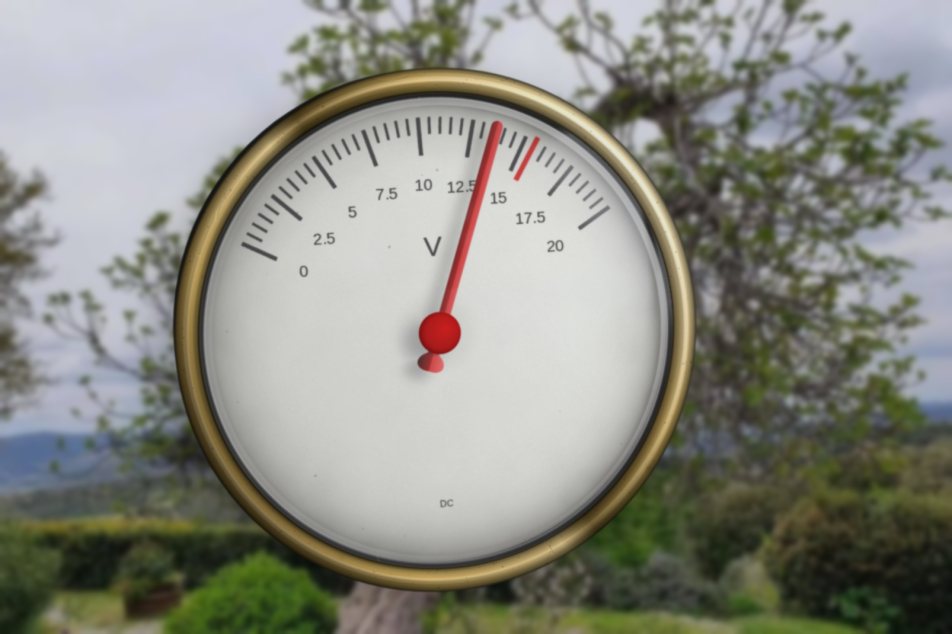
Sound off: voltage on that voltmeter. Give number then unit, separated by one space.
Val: 13.5 V
